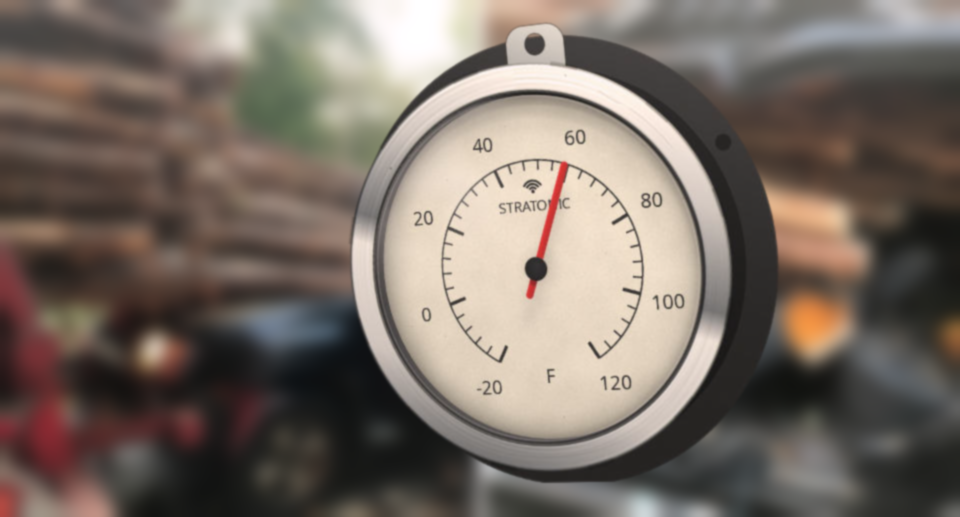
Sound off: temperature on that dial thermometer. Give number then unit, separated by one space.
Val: 60 °F
